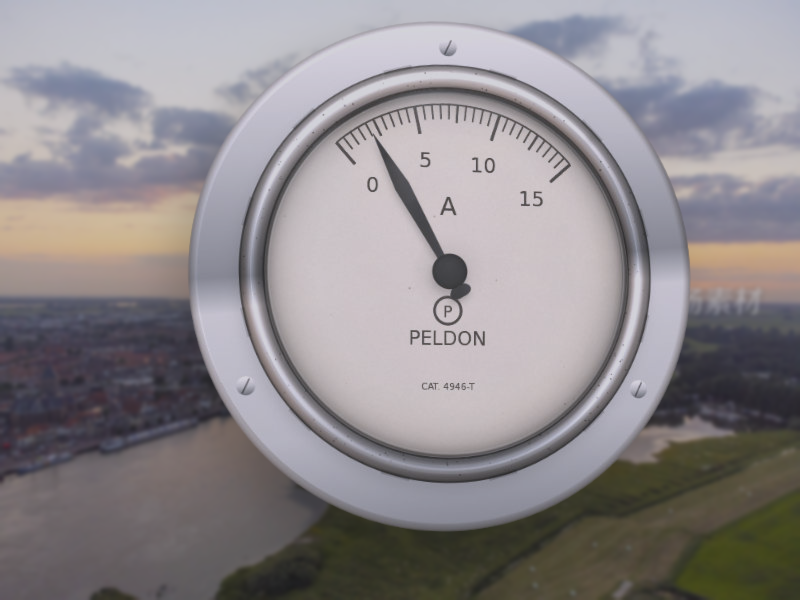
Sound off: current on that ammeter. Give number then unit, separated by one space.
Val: 2 A
